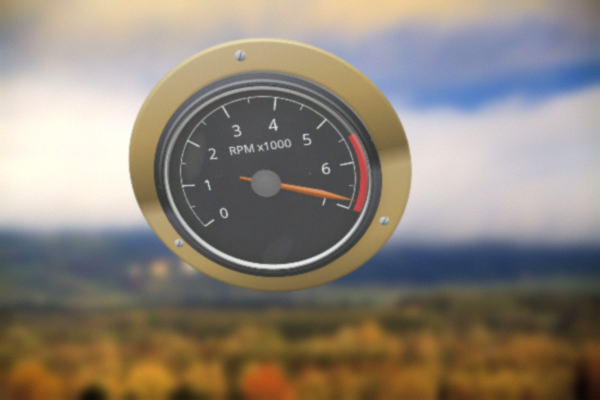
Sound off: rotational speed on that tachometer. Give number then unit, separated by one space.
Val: 6750 rpm
